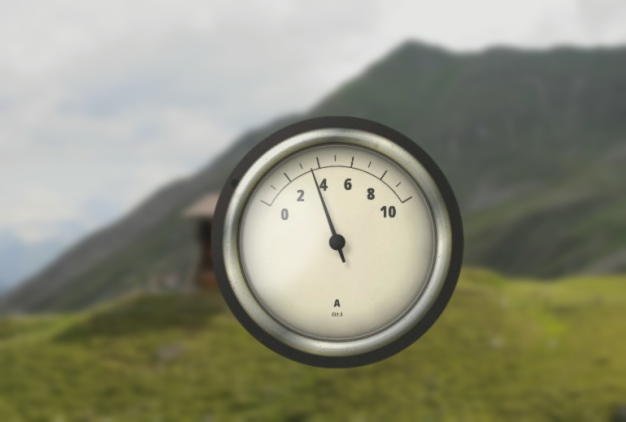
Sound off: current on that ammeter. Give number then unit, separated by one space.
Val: 3.5 A
